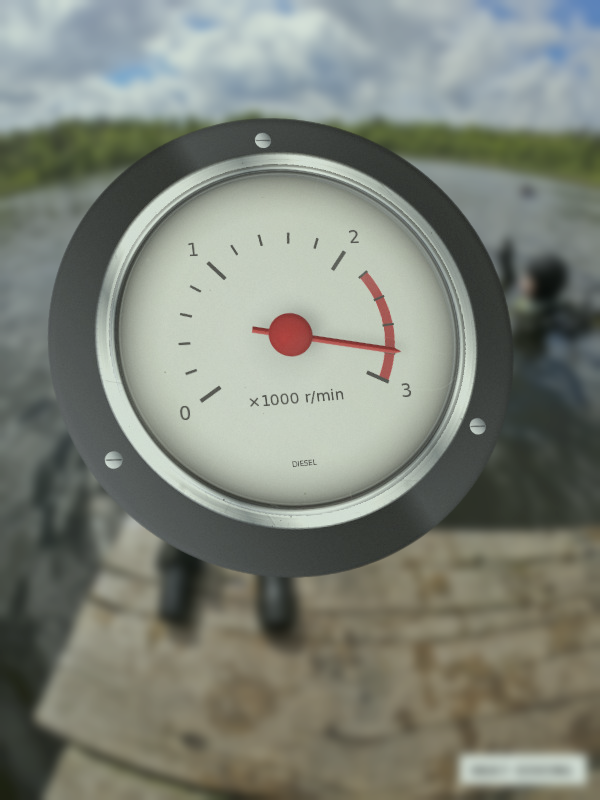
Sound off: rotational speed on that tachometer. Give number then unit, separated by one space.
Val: 2800 rpm
